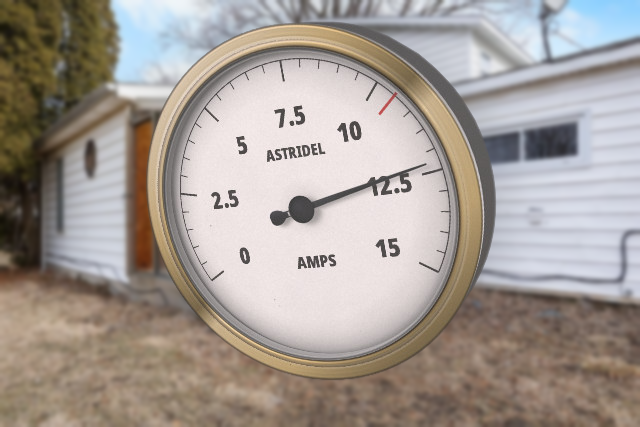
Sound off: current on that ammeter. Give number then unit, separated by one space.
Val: 12.25 A
